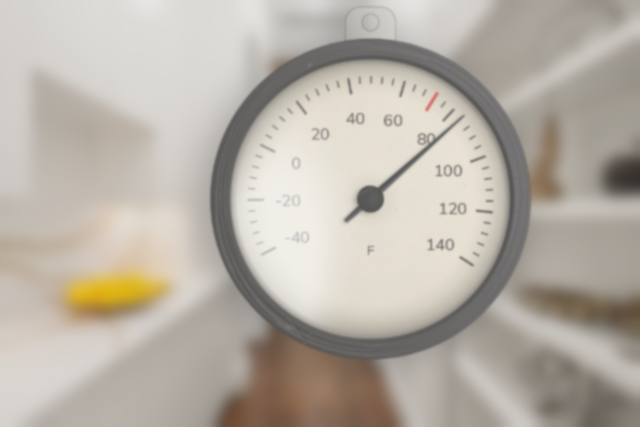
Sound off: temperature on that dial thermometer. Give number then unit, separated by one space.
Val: 84 °F
